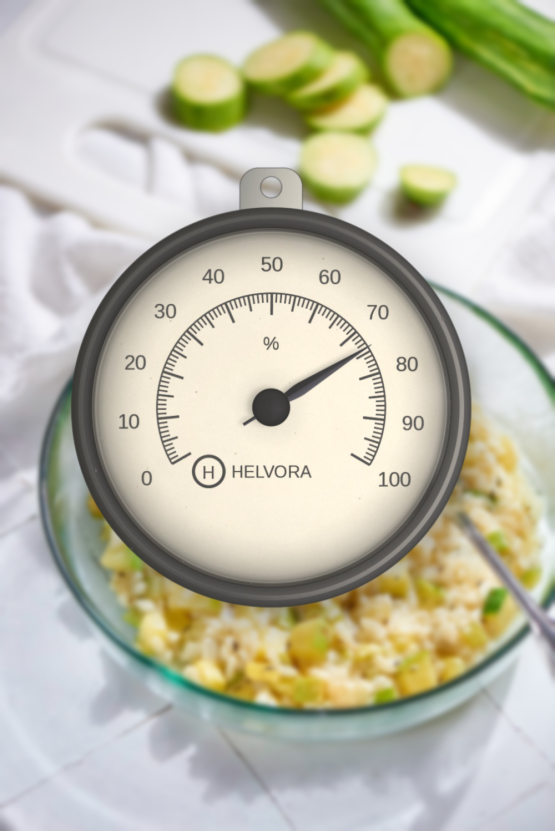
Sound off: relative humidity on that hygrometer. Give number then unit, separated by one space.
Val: 74 %
